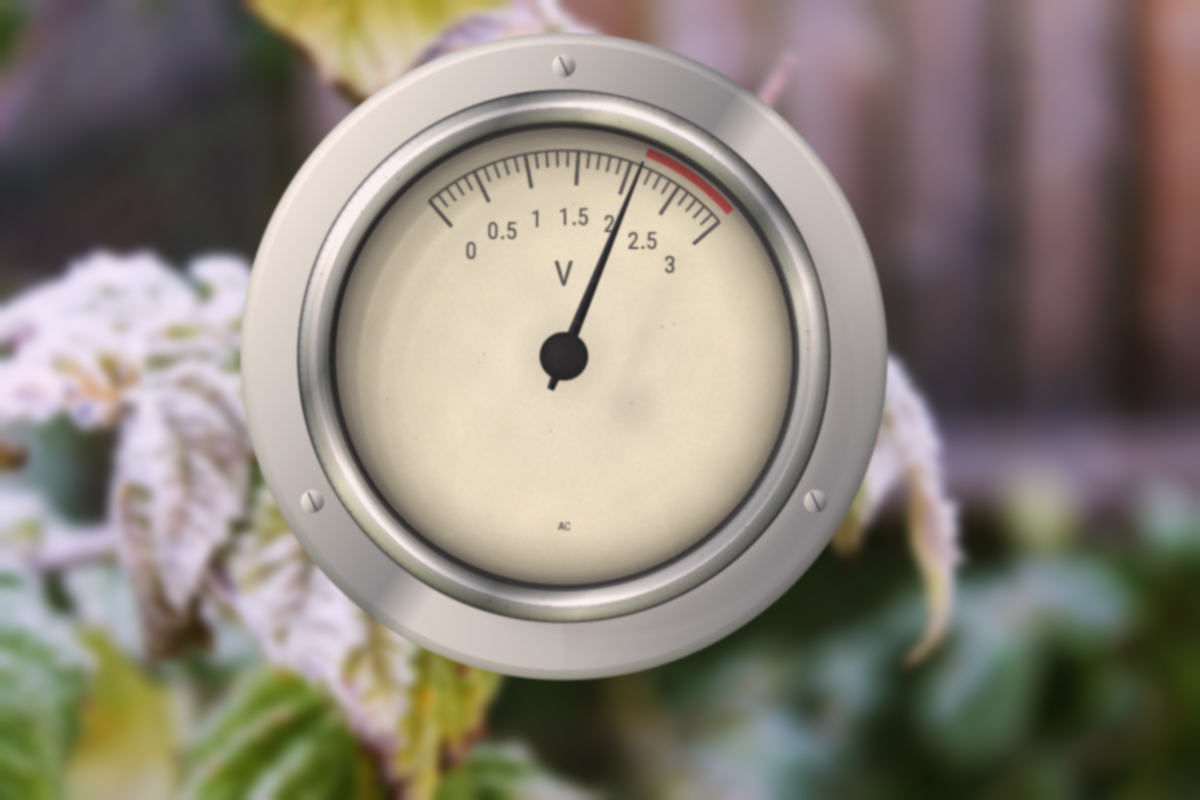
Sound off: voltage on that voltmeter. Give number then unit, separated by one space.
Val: 2.1 V
